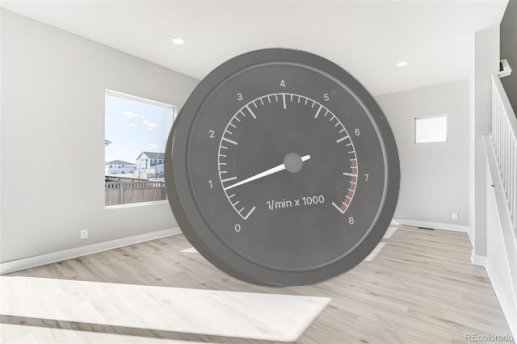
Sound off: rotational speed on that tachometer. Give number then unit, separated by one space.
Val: 800 rpm
